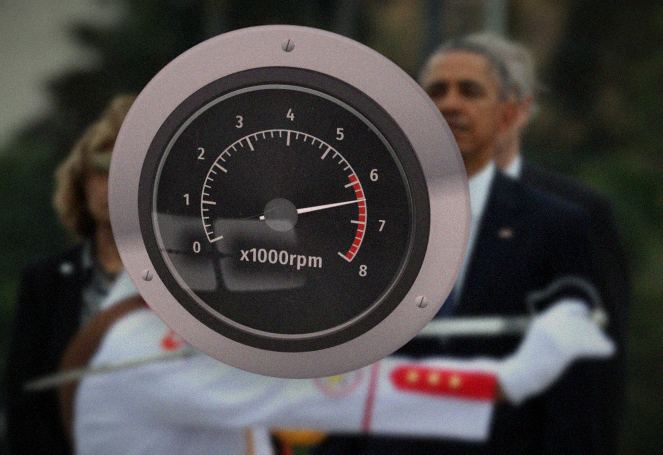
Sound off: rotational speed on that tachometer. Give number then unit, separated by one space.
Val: 6400 rpm
